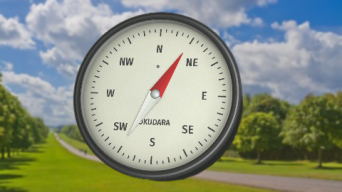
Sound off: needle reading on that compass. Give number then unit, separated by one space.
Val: 30 °
